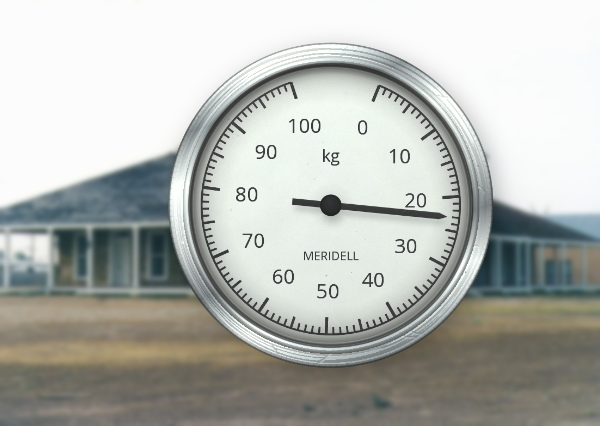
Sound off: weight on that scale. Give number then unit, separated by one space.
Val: 23 kg
